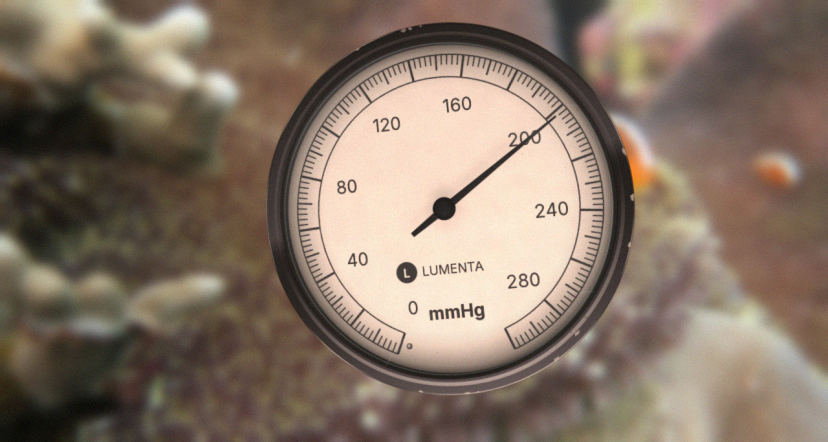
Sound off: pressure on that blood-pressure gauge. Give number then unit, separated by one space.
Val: 202 mmHg
